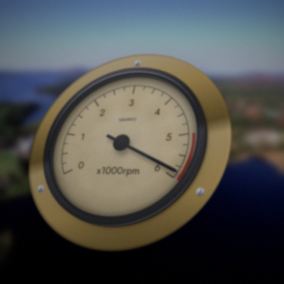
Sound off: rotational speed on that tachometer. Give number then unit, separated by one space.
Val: 5875 rpm
